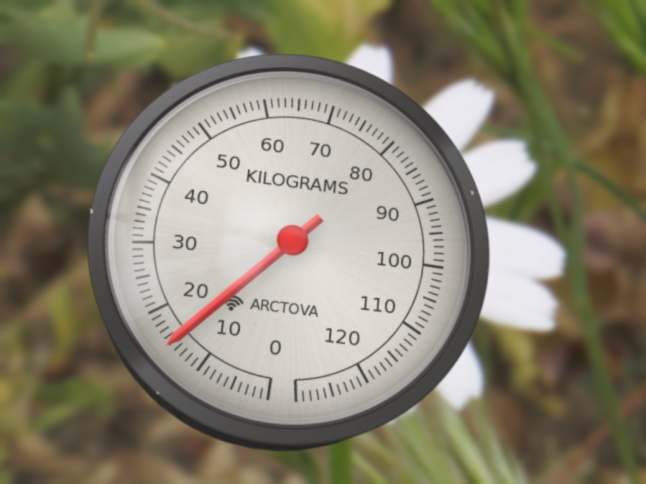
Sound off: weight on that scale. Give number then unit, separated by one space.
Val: 15 kg
